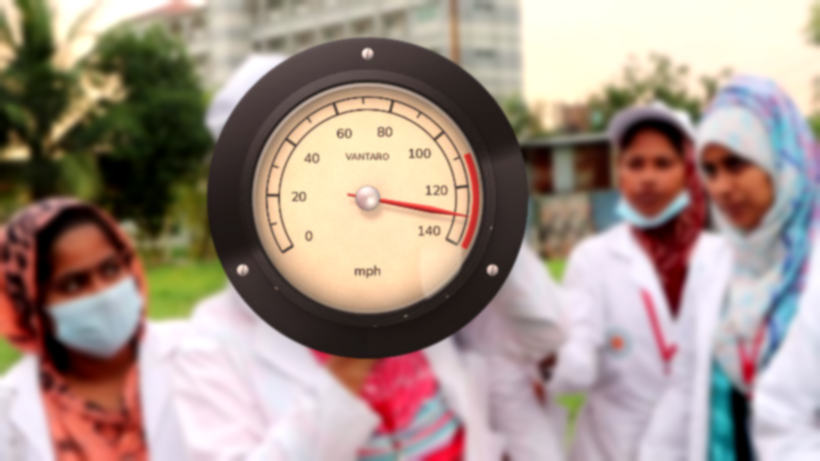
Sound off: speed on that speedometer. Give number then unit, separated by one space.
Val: 130 mph
